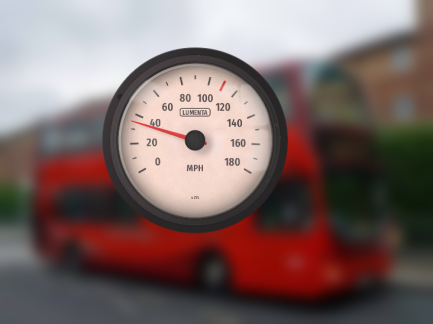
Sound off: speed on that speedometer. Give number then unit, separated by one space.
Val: 35 mph
